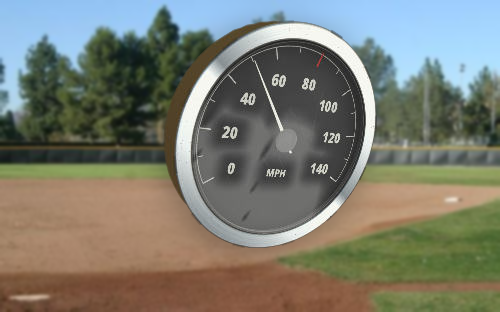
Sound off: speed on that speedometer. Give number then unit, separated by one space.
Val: 50 mph
